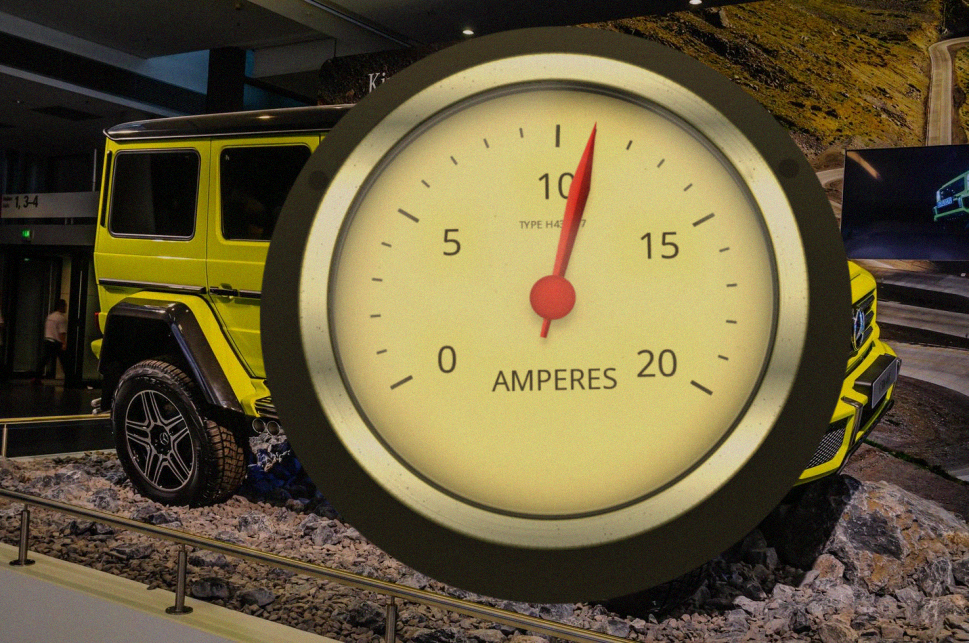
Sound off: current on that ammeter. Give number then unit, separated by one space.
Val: 11 A
